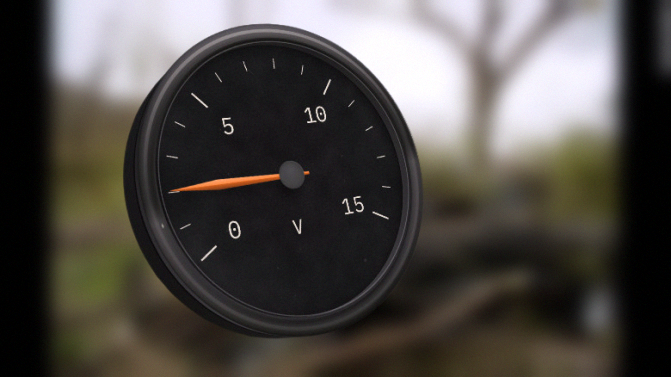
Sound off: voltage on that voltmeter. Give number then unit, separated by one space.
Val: 2 V
